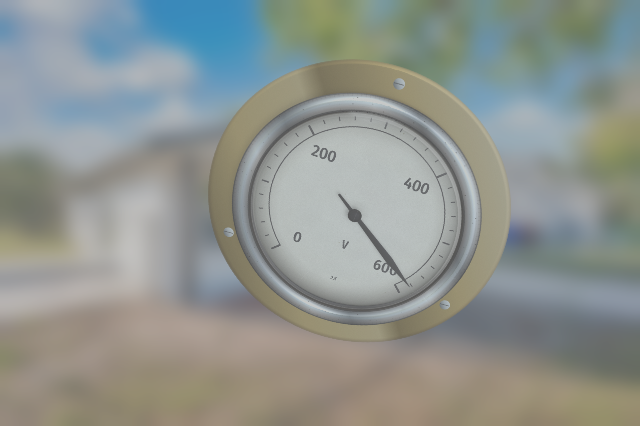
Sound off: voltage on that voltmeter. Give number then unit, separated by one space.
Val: 580 V
